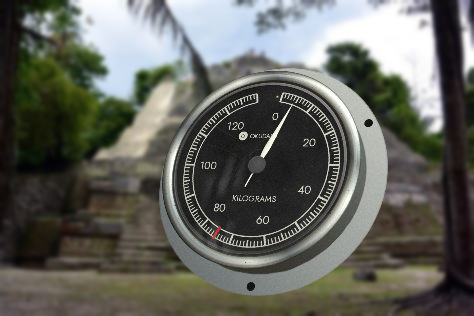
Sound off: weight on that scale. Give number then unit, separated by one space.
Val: 5 kg
